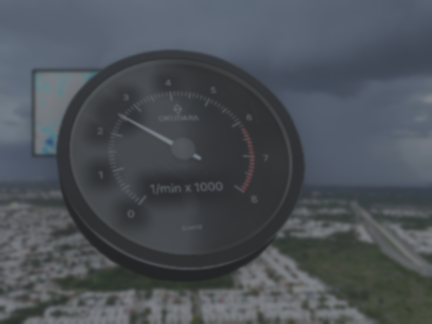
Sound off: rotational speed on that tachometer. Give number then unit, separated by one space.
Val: 2500 rpm
